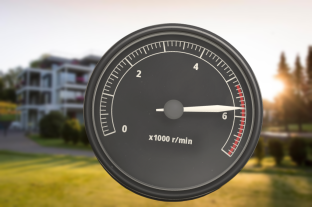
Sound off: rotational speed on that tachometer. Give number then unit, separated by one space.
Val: 5800 rpm
